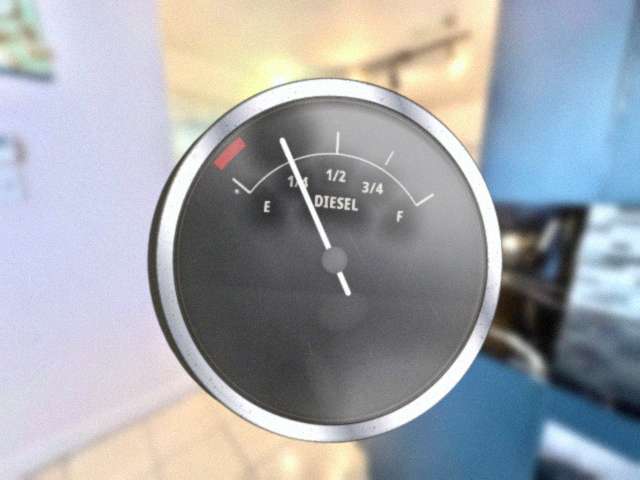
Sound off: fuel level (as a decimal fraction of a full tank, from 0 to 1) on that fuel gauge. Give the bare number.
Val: 0.25
